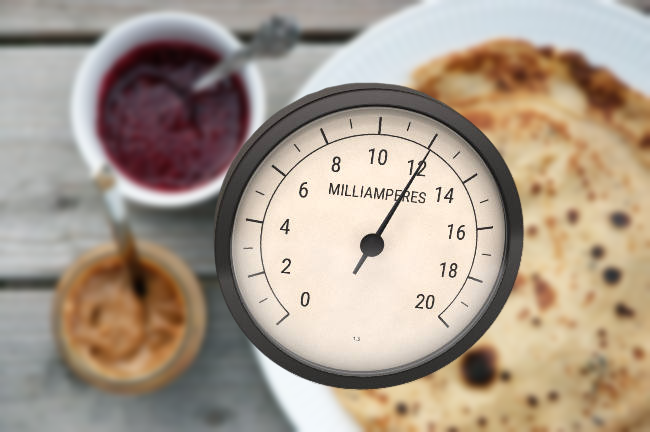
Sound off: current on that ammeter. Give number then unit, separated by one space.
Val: 12 mA
